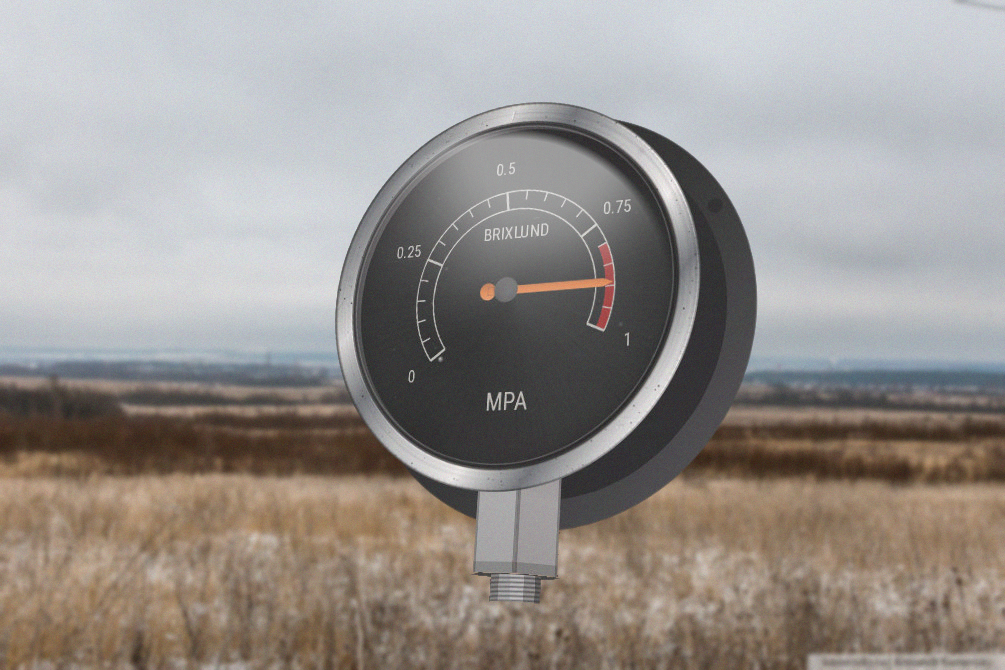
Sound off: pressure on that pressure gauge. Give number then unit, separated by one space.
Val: 0.9 MPa
